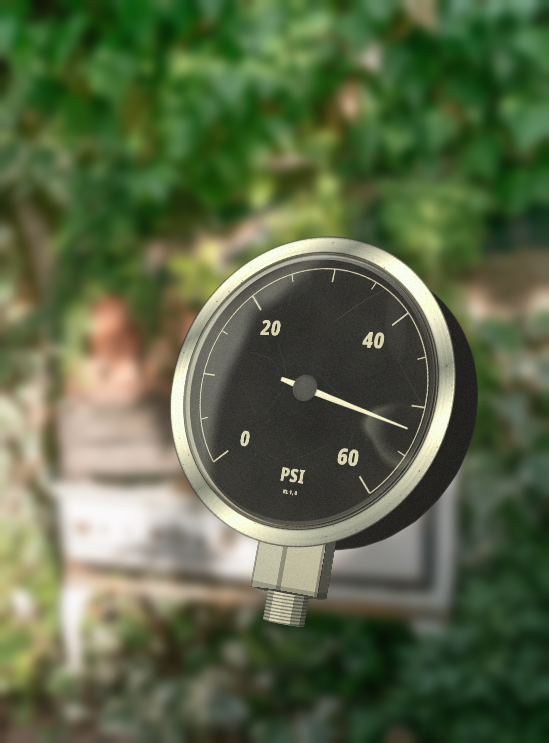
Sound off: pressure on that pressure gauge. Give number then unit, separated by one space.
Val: 52.5 psi
